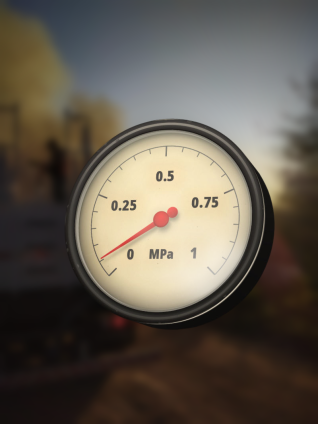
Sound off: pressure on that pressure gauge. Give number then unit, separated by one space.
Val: 0.05 MPa
